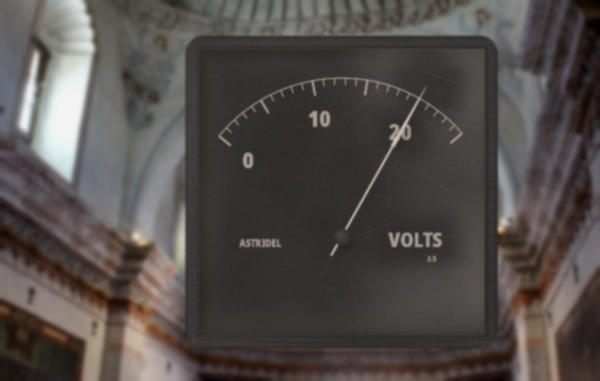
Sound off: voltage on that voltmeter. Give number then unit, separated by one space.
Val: 20 V
